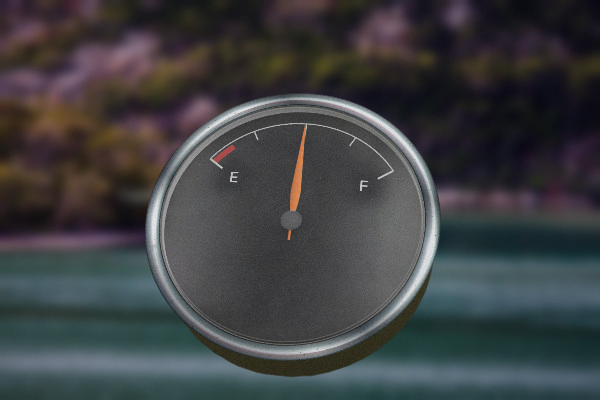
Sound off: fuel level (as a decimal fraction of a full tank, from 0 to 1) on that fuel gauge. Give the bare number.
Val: 0.5
